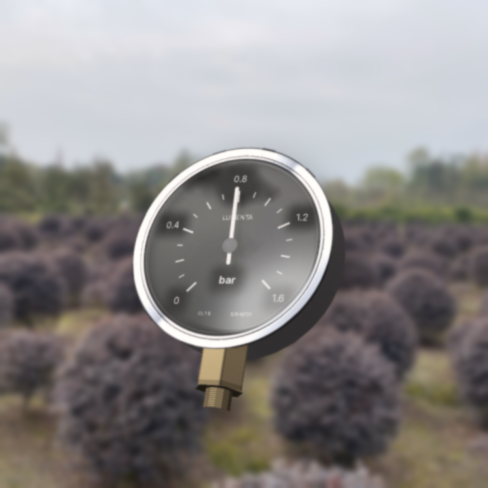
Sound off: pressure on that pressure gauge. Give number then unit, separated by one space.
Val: 0.8 bar
